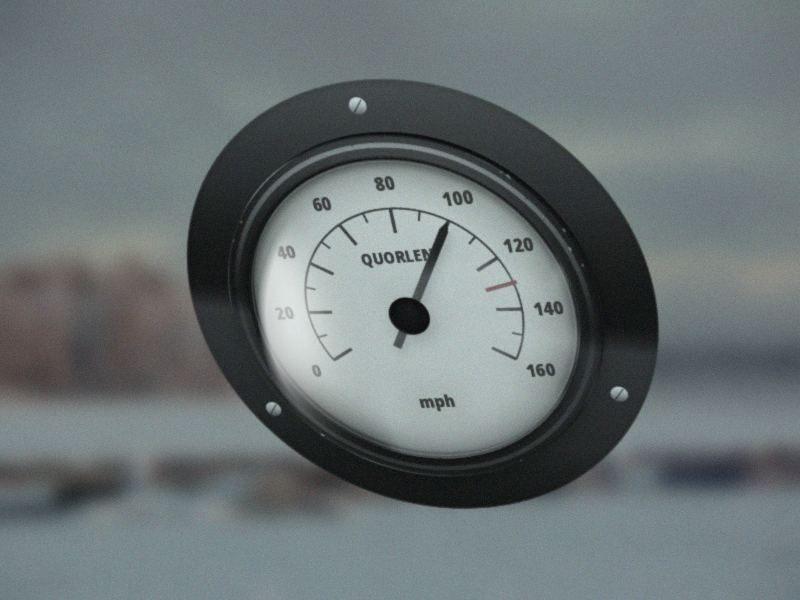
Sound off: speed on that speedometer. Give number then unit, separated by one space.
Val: 100 mph
